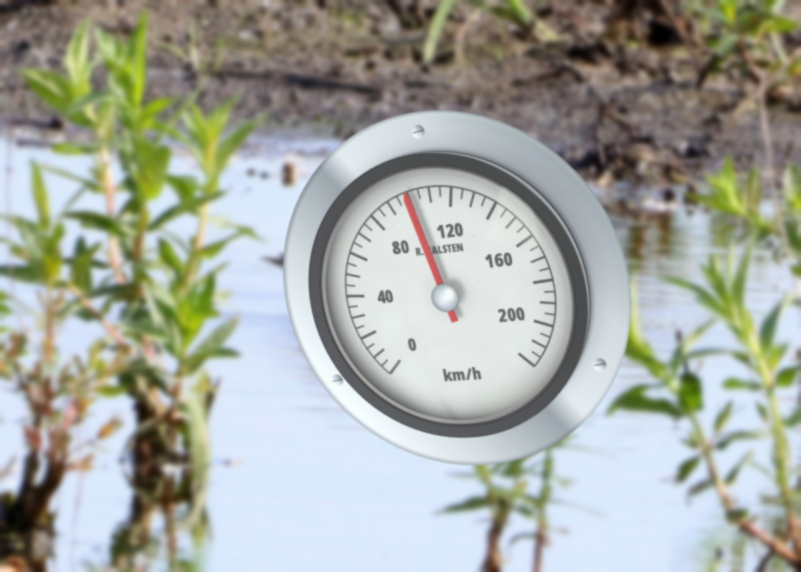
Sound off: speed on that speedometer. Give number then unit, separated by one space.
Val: 100 km/h
